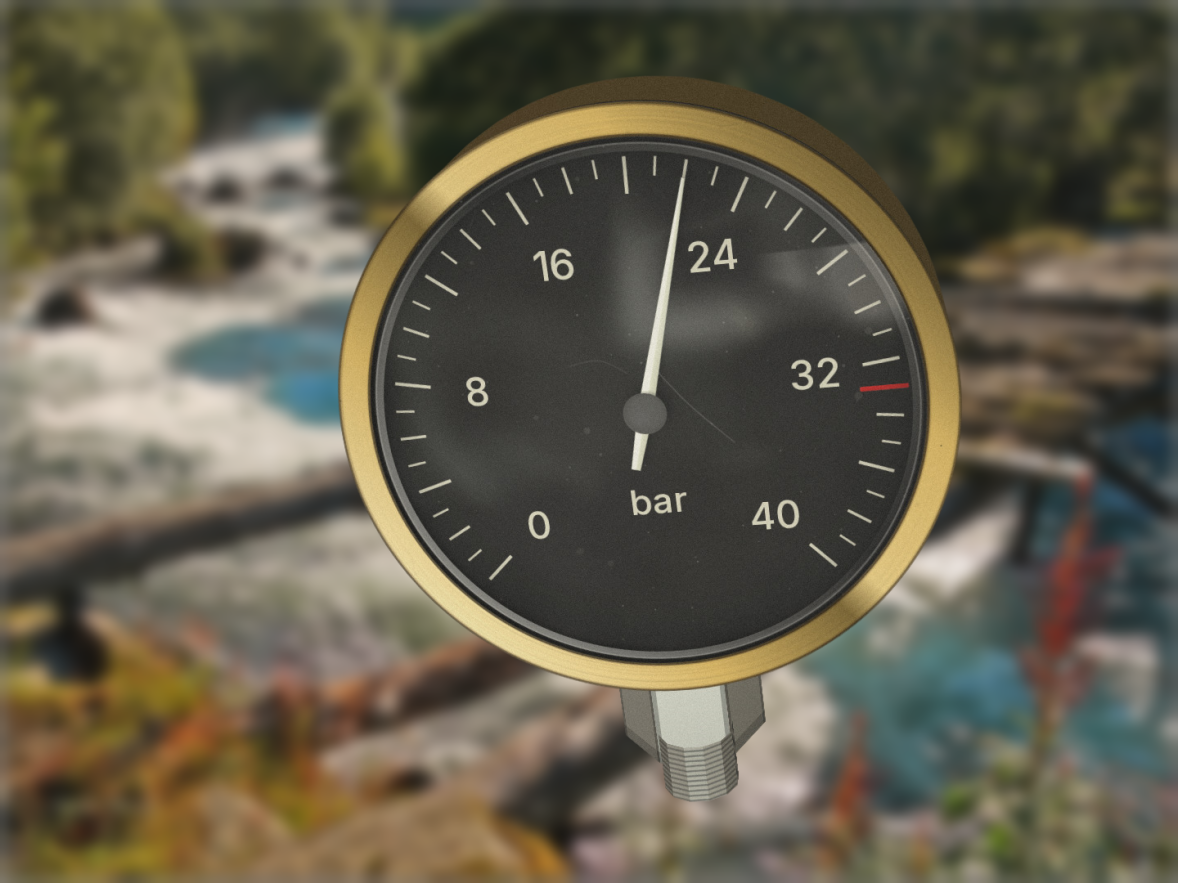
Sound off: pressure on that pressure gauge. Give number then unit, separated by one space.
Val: 22 bar
